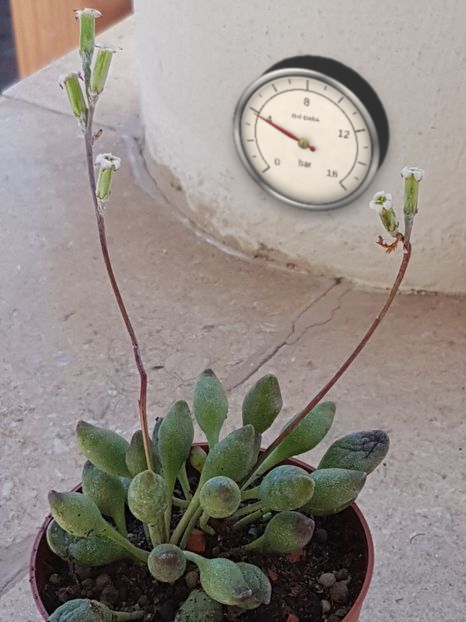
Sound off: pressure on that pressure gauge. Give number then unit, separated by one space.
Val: 4 bar
